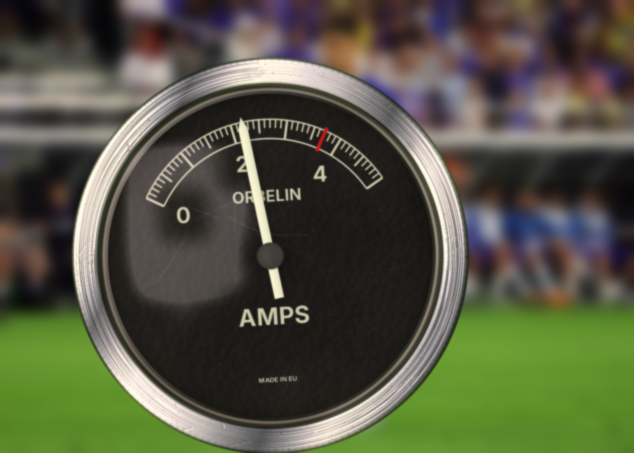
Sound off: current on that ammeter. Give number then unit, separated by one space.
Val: 2.2 A
